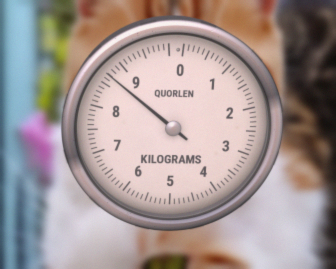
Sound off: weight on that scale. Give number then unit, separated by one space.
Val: 8.7 kg
